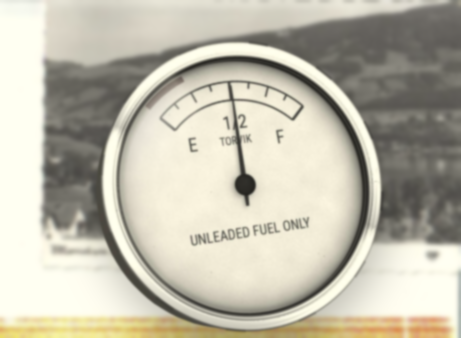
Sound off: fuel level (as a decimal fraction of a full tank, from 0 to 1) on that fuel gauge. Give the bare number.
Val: 0.5
